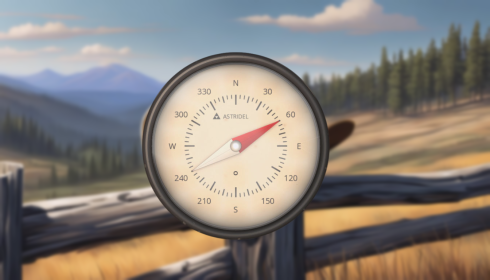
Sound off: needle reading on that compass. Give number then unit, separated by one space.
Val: 60 °
